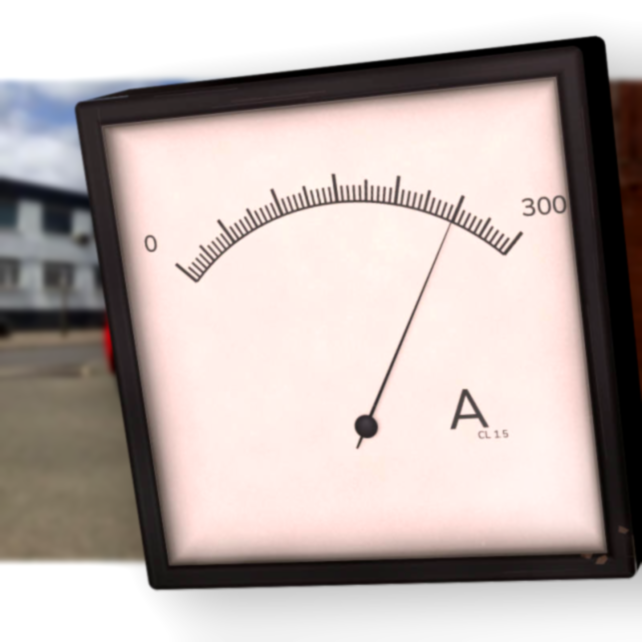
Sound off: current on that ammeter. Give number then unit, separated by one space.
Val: 250 A
